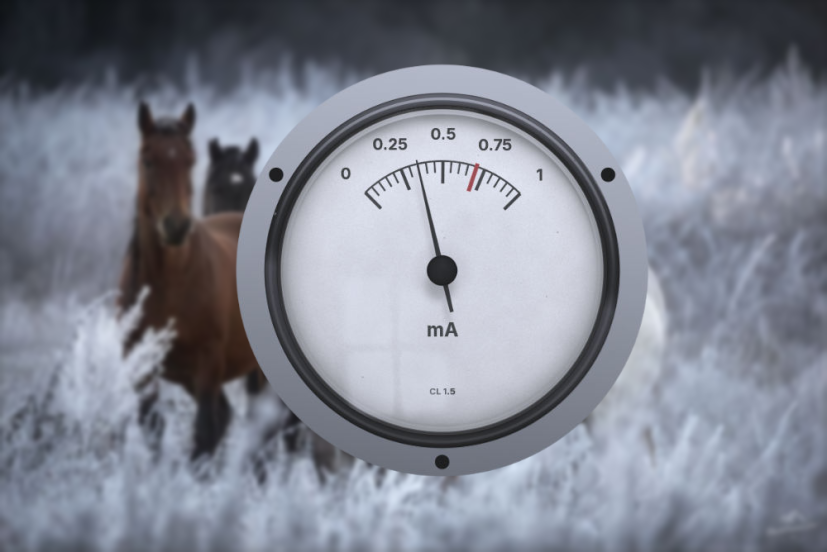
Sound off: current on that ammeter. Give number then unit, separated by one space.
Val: 0.35 mA
